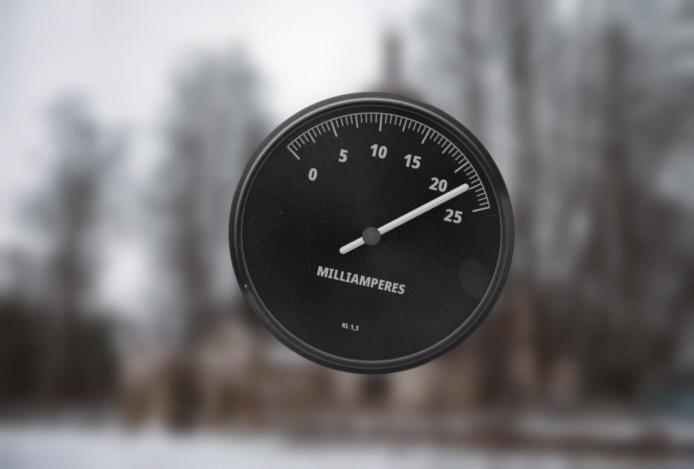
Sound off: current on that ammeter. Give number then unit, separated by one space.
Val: 22 mA
